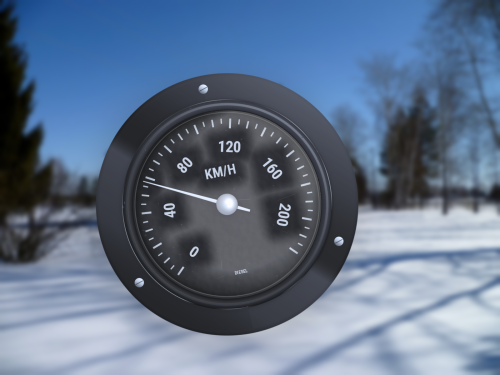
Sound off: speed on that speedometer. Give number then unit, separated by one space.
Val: 57.5 km/h
